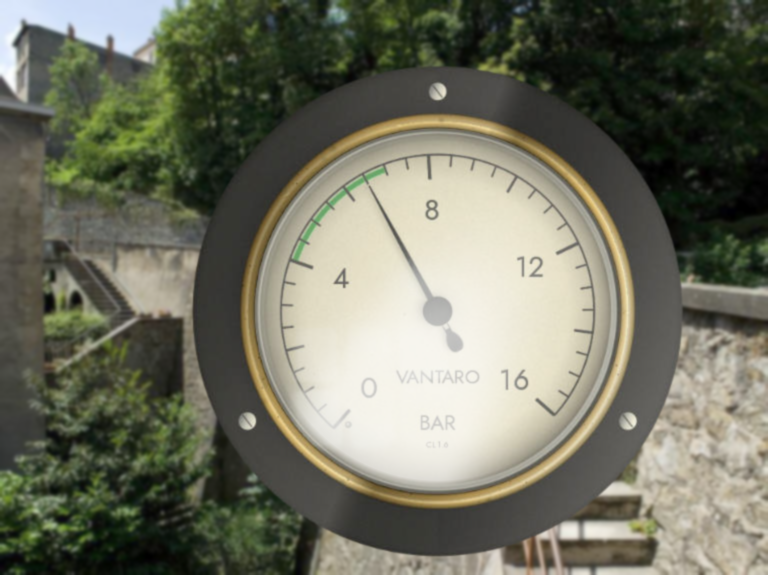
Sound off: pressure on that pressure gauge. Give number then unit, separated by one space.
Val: 6.5 bar
